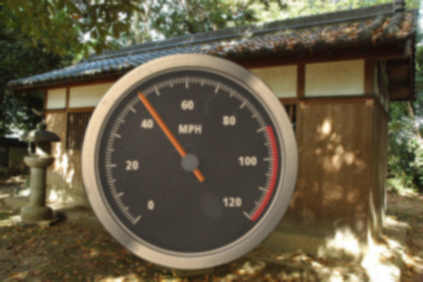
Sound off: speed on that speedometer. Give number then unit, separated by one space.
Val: 45 mph
